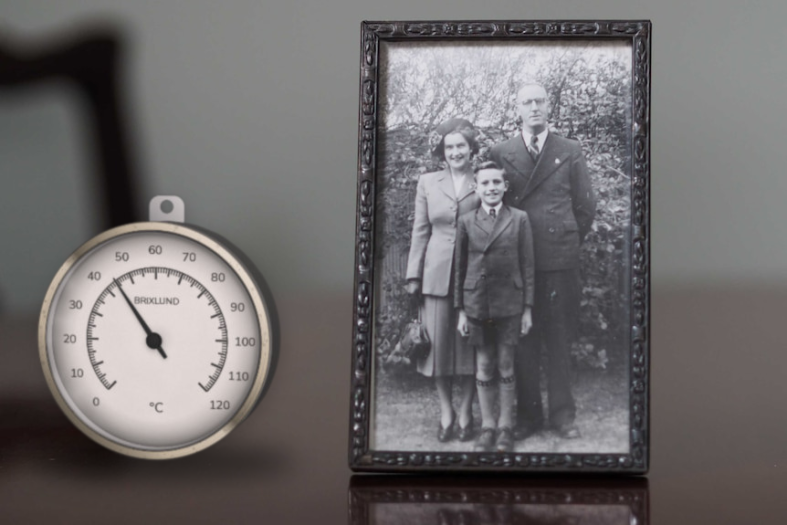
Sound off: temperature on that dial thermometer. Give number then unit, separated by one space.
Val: 45 °C
